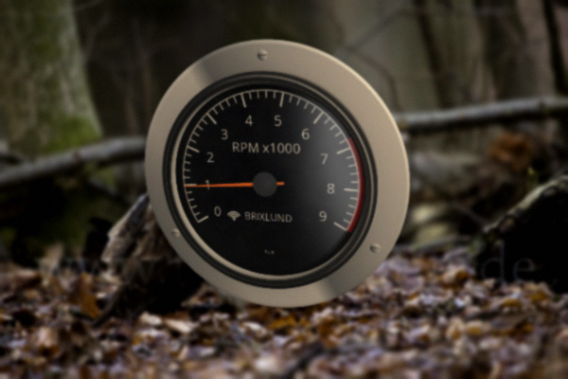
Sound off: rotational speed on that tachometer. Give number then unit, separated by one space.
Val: 1000 rpm
